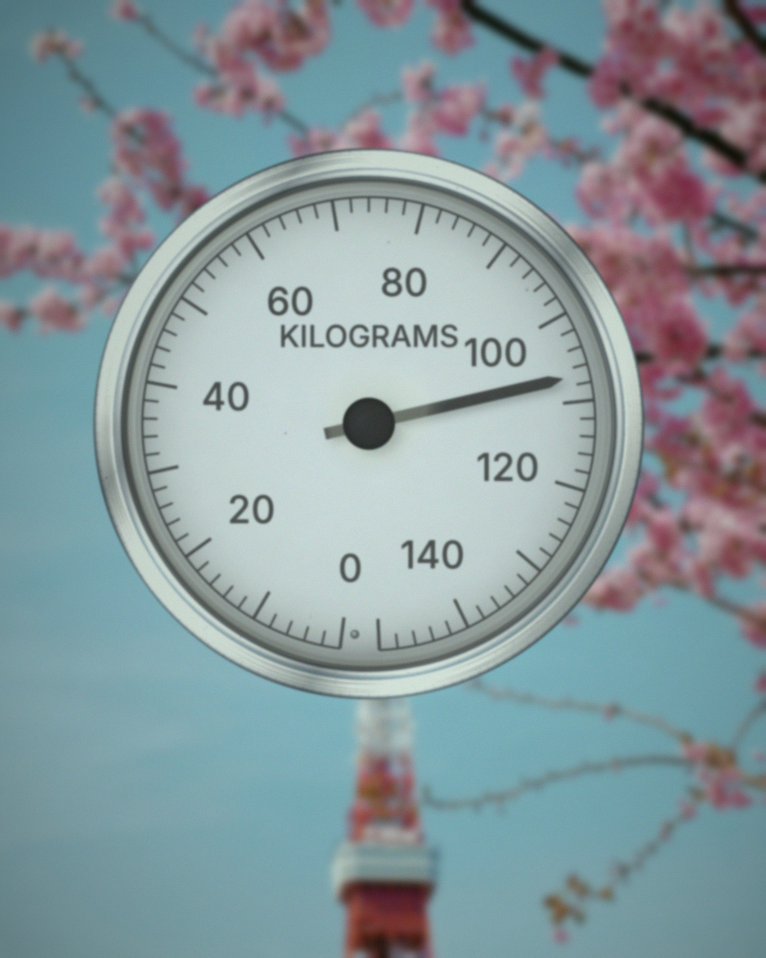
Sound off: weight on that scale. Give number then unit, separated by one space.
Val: 107 kg
